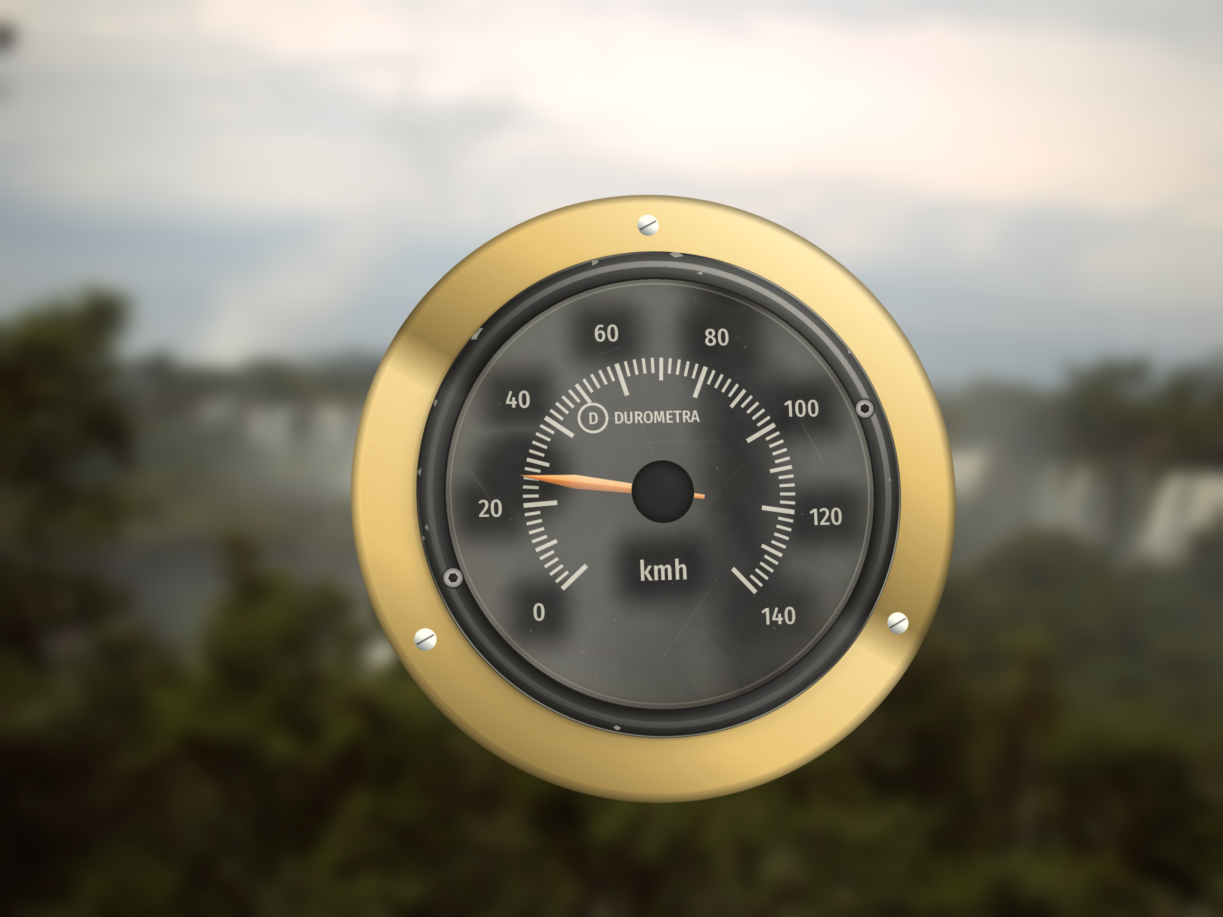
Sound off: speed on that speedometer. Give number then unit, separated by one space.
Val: 26 km/h
